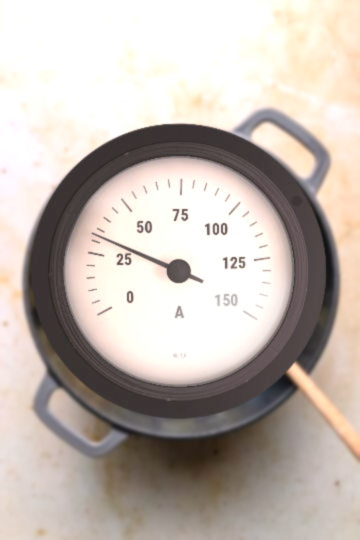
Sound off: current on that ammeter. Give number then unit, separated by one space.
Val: 32.5 A
